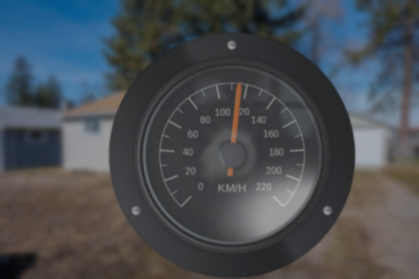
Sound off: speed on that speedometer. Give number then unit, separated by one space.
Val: 115 km/h
